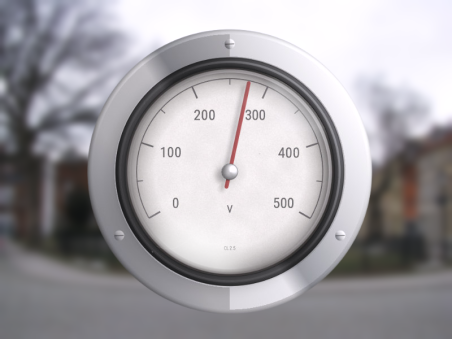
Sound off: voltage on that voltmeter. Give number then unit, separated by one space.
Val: 275 V
